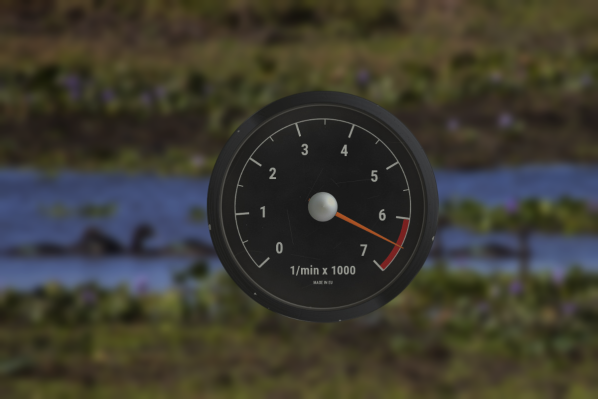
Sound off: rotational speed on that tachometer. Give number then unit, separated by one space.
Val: 6500 rpm
